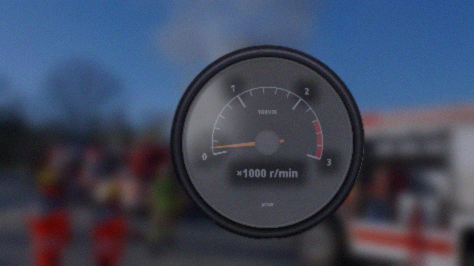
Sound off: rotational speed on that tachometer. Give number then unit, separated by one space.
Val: 100 rpm
